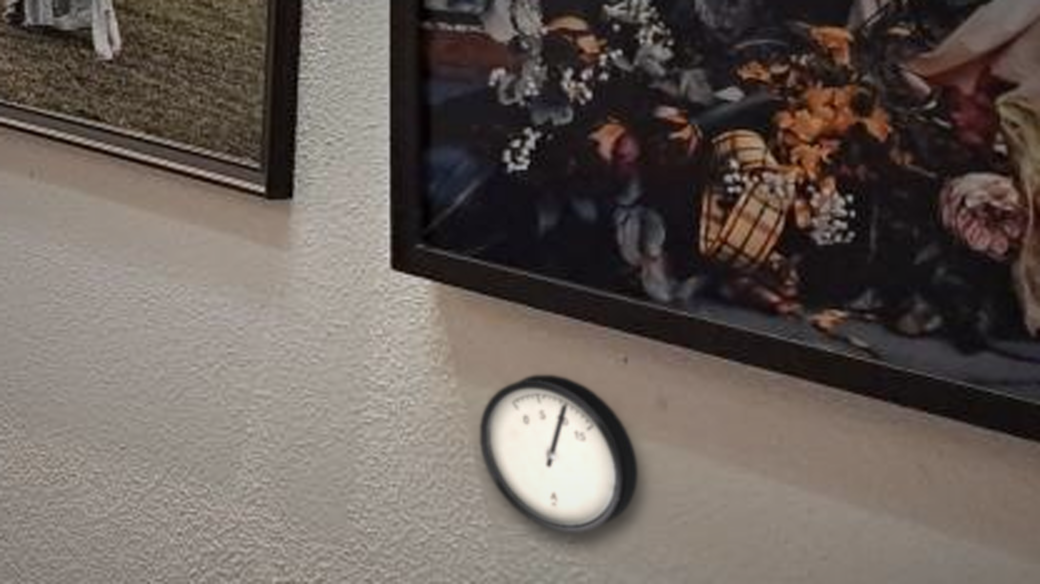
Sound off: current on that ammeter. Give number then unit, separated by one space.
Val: 10 A
